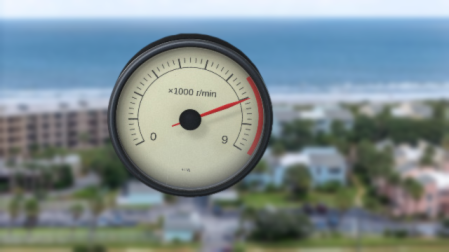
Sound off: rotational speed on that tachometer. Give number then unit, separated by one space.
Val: 7000 rpm
